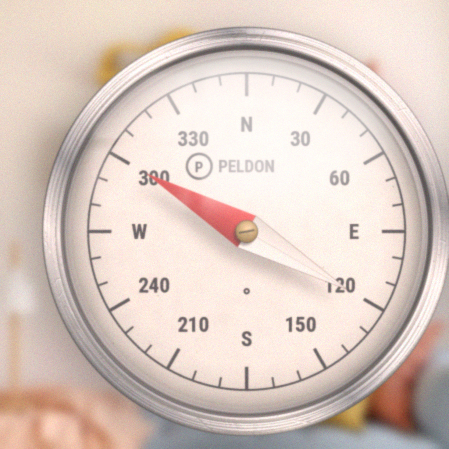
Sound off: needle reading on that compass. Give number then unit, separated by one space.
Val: 300 °
